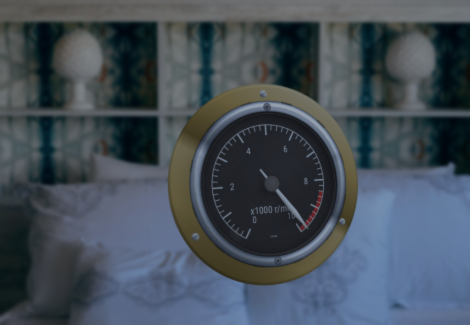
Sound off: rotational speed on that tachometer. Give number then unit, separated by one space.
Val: 9800 rpm
